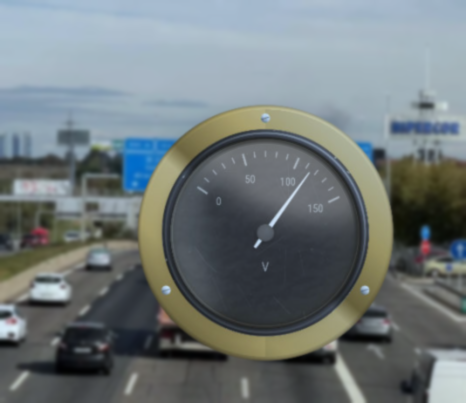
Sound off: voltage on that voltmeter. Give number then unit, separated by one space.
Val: 115 V
